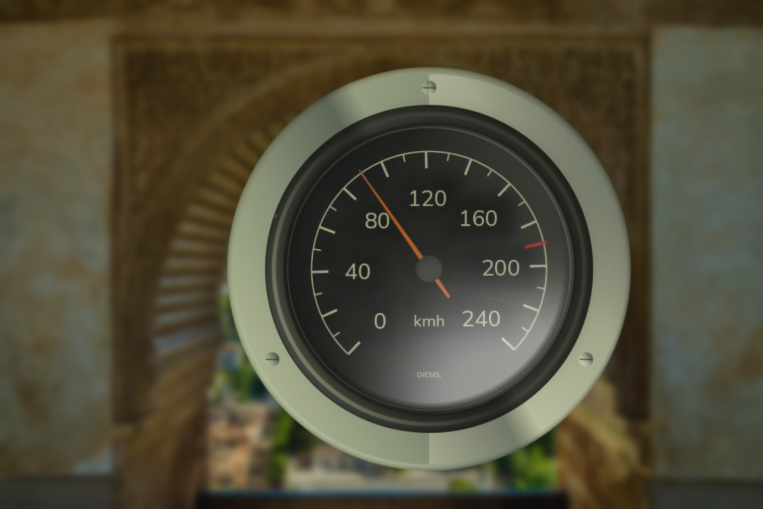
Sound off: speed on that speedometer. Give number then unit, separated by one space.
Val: 90 km/h
